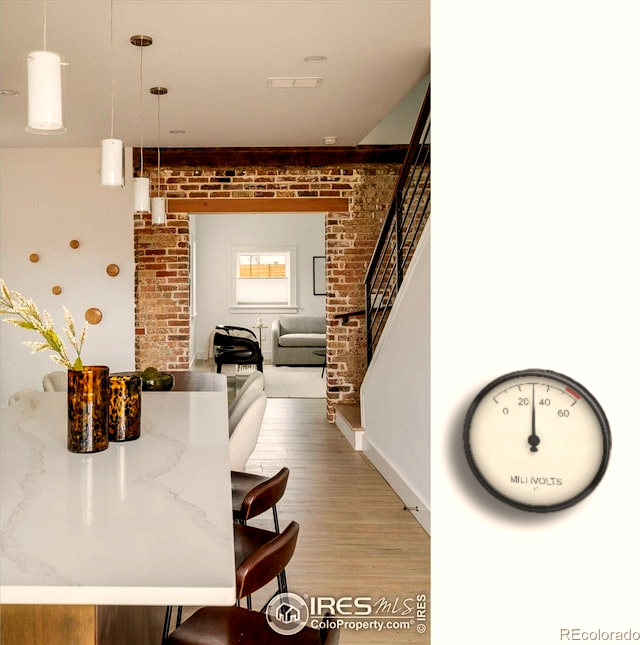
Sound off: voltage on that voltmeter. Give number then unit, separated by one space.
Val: 30 mV
